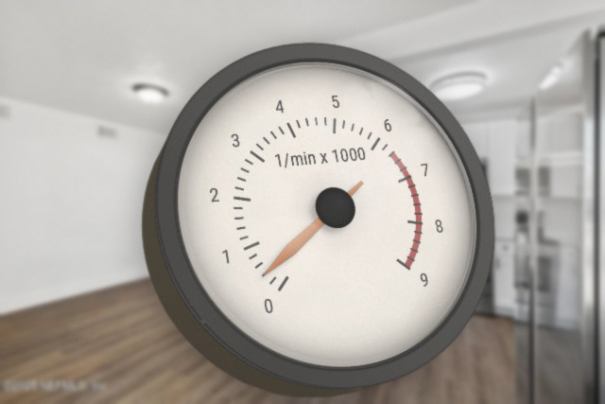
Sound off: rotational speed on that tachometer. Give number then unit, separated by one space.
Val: 400 rpm
